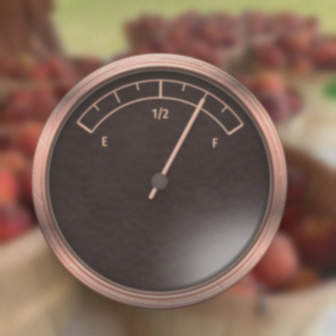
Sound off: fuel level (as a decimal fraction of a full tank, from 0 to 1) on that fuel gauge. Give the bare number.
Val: 0.75
